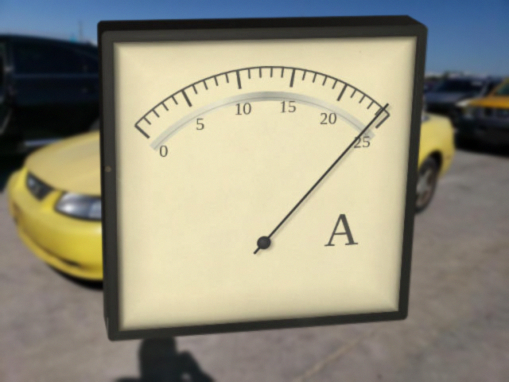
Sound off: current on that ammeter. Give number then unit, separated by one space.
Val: 24 A
